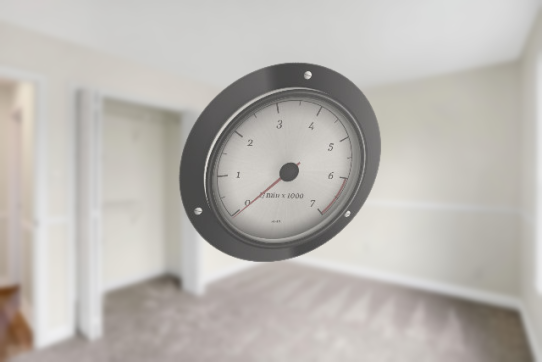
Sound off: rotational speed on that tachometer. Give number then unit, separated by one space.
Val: 0 rpm
